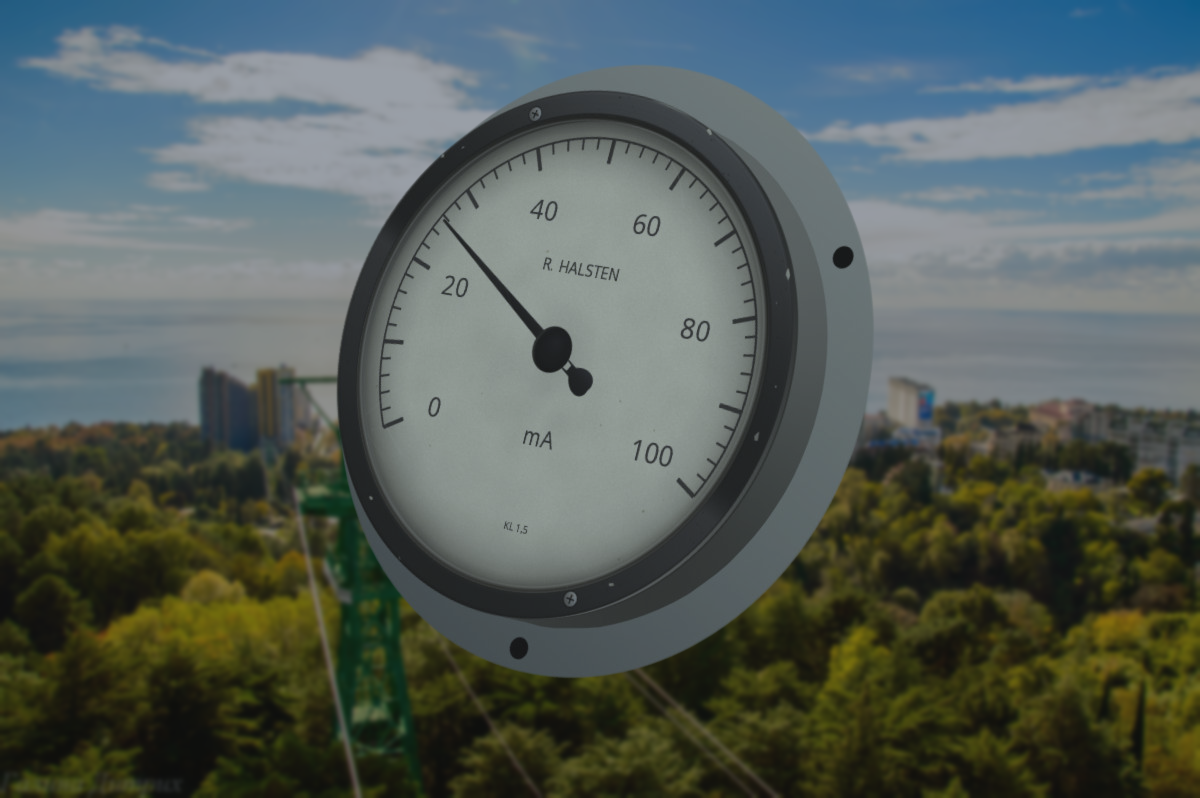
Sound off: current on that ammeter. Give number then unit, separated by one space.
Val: 26 mA
